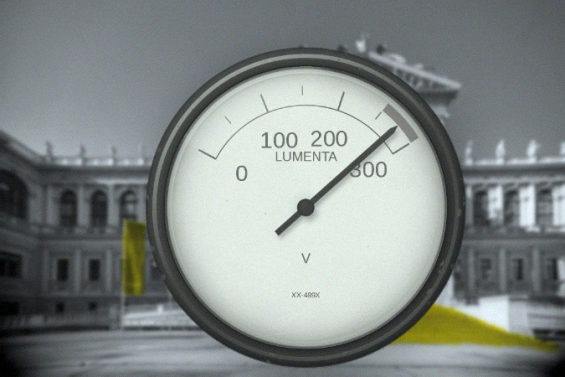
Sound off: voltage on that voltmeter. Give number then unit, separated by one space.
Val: 275 V
